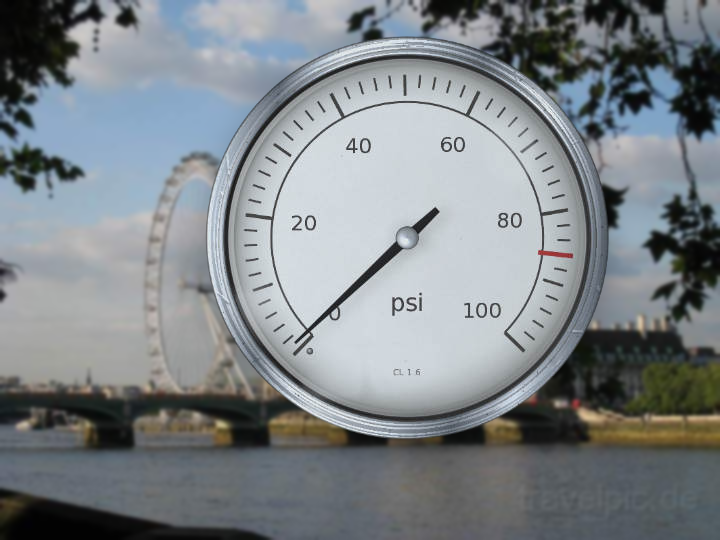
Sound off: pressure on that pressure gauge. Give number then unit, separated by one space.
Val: 1 psi
